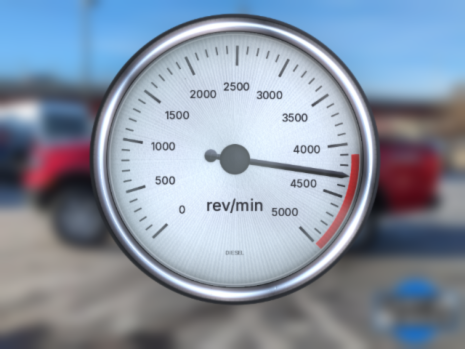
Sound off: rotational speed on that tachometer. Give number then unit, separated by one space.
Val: 4300 rpm
